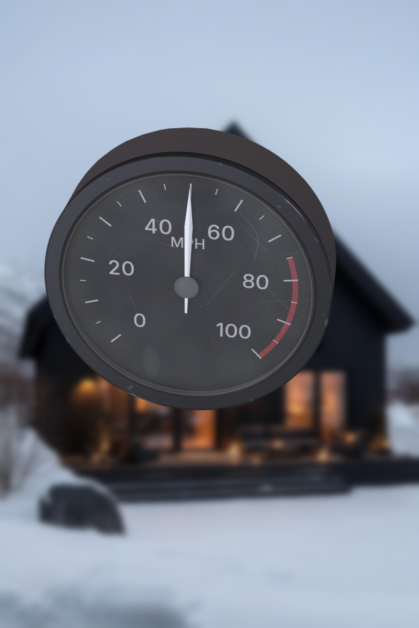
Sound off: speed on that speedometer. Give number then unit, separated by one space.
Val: 50 mph
